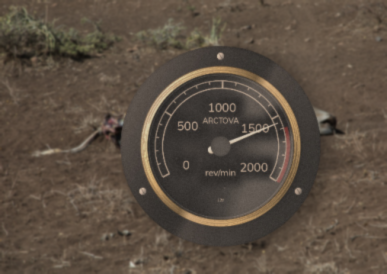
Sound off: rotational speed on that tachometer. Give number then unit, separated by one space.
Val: 1550 rpm
